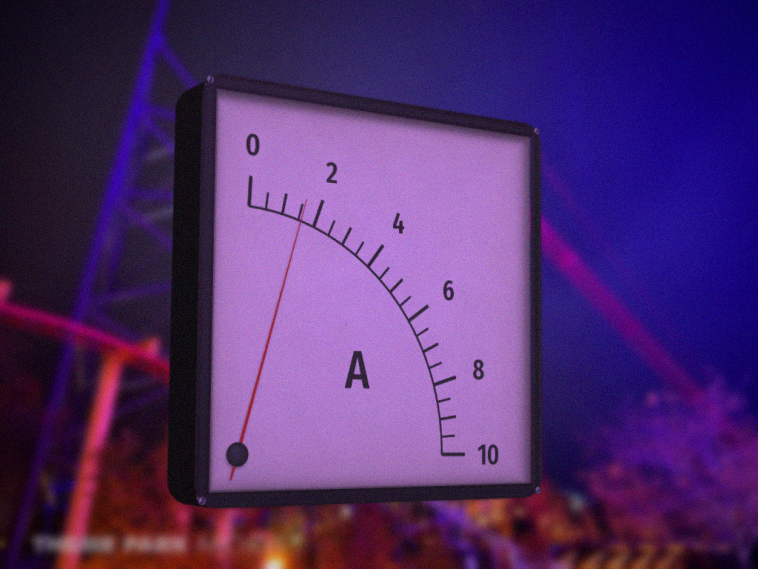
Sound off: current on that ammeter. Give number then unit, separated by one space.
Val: 1.5 A
